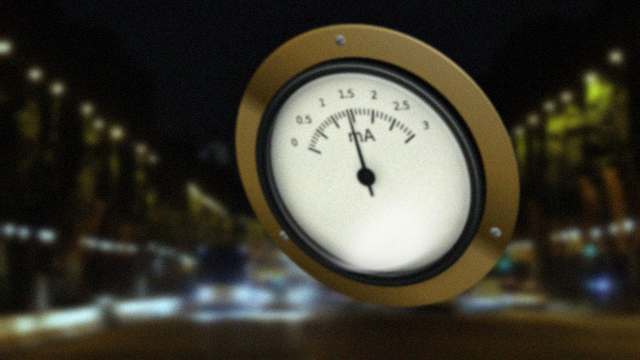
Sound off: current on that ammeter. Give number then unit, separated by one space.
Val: 1.5 mA
